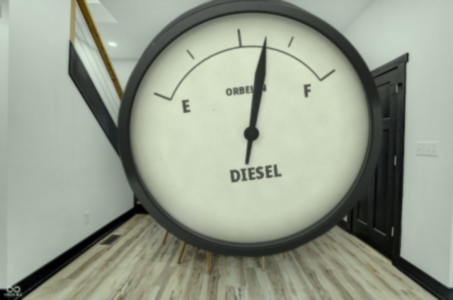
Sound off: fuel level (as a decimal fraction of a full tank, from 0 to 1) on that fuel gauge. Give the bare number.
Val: 0.625
